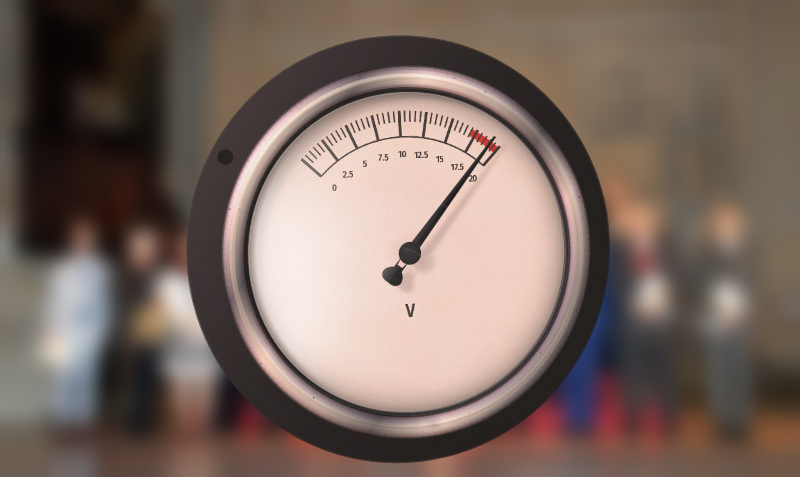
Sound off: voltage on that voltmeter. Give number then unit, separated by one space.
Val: 19 V
